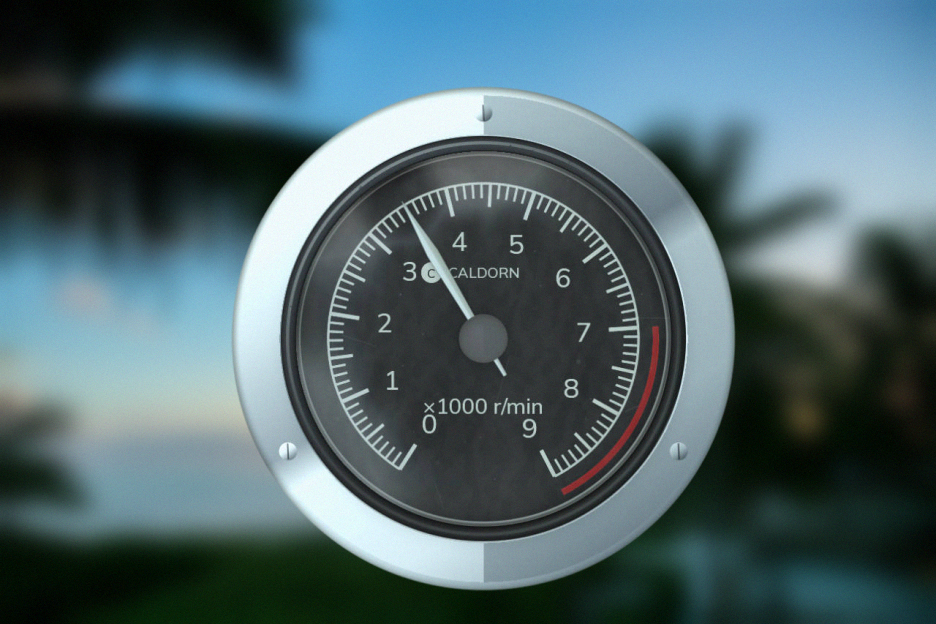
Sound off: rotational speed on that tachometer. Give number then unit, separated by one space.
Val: 3500 rpm
